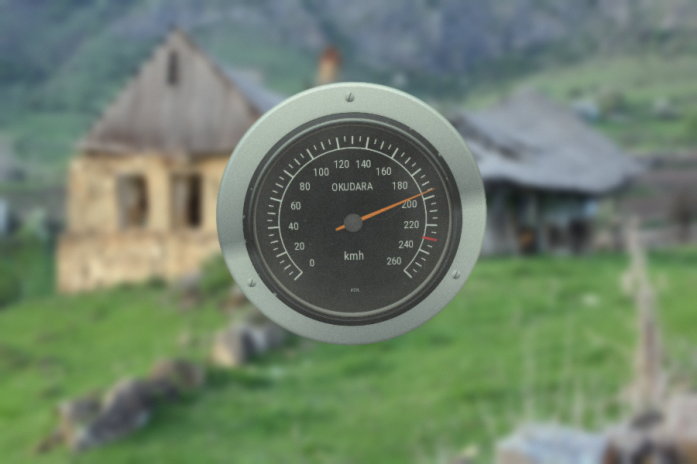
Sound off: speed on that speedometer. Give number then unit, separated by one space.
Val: 195 km/h
